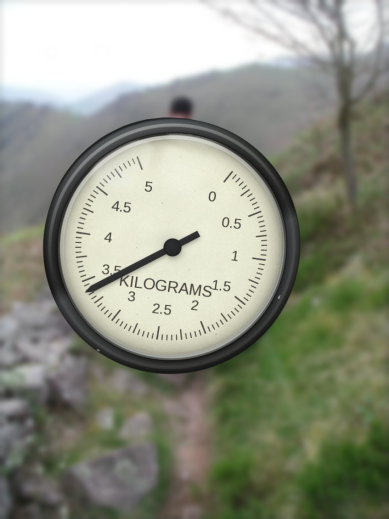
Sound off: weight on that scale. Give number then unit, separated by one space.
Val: 3.4 kg
